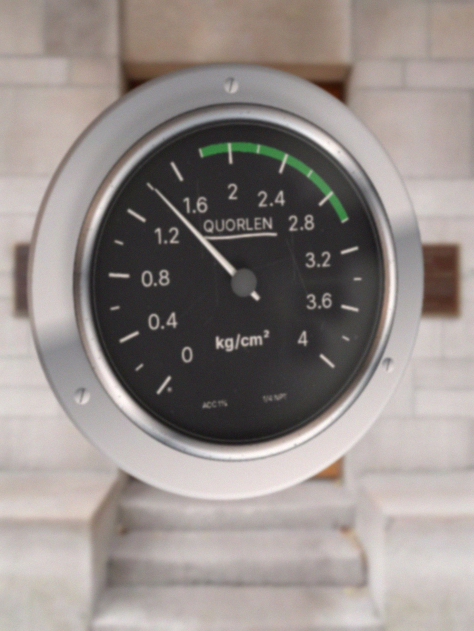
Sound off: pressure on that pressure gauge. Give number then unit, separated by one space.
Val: 1.4 kg/cm²
